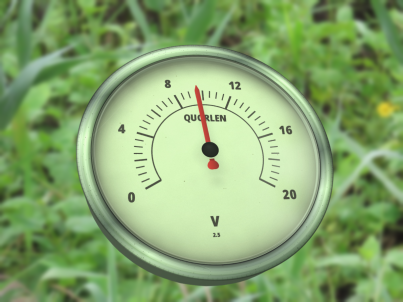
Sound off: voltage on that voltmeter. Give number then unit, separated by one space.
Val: 9.5 V
